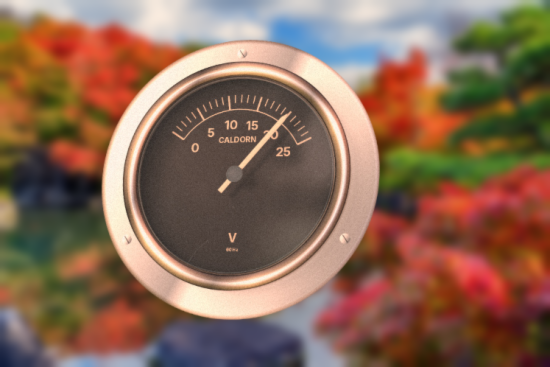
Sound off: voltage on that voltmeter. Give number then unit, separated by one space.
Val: 20 V
